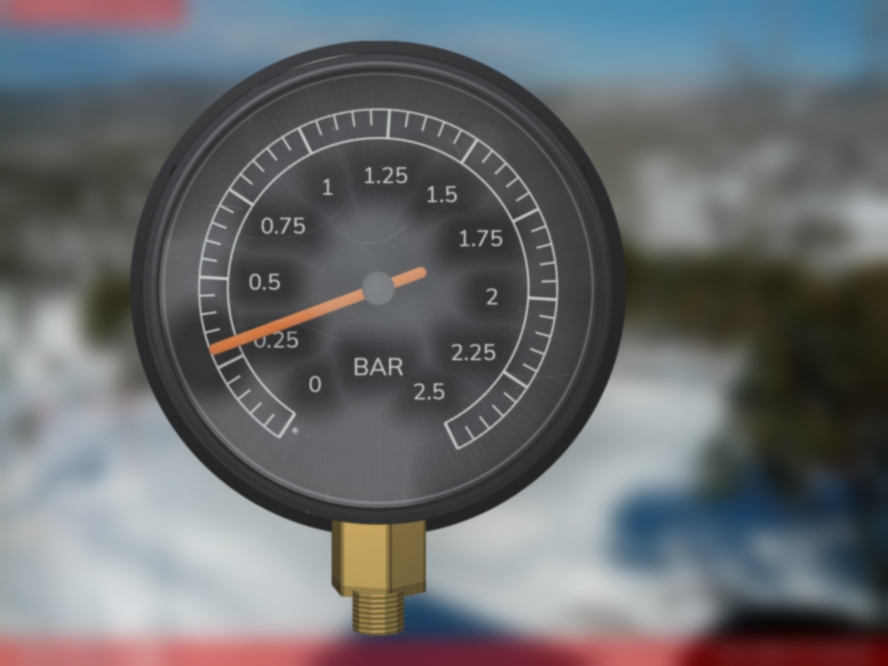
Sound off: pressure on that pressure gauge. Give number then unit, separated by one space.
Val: 0.3 bar
